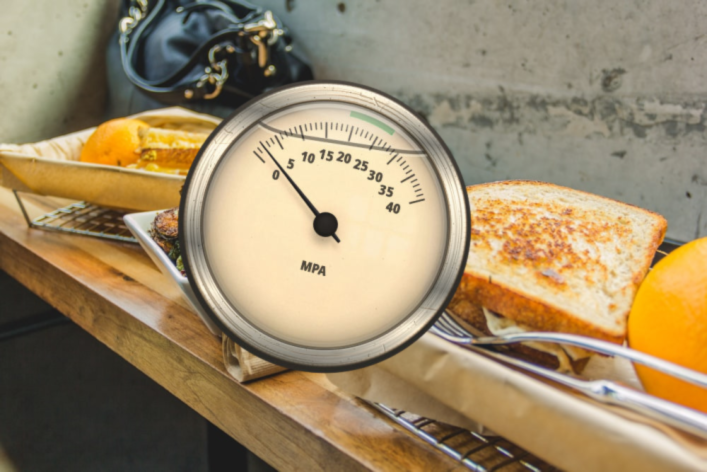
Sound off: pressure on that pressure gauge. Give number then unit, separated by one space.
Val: 2 MPa
